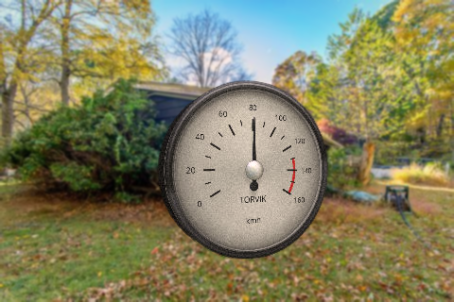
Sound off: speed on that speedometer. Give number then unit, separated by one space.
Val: 80 km/h
